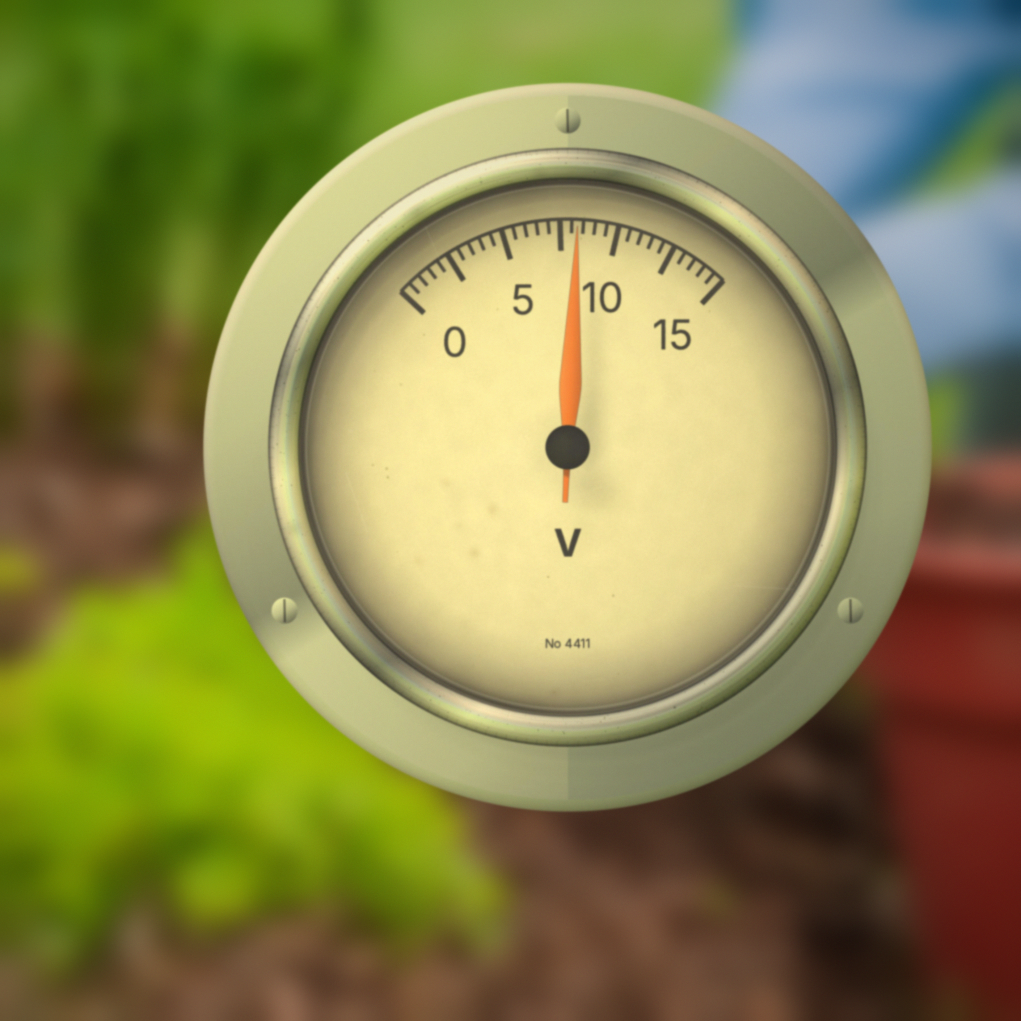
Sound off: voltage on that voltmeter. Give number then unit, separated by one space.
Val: 8.25 V
